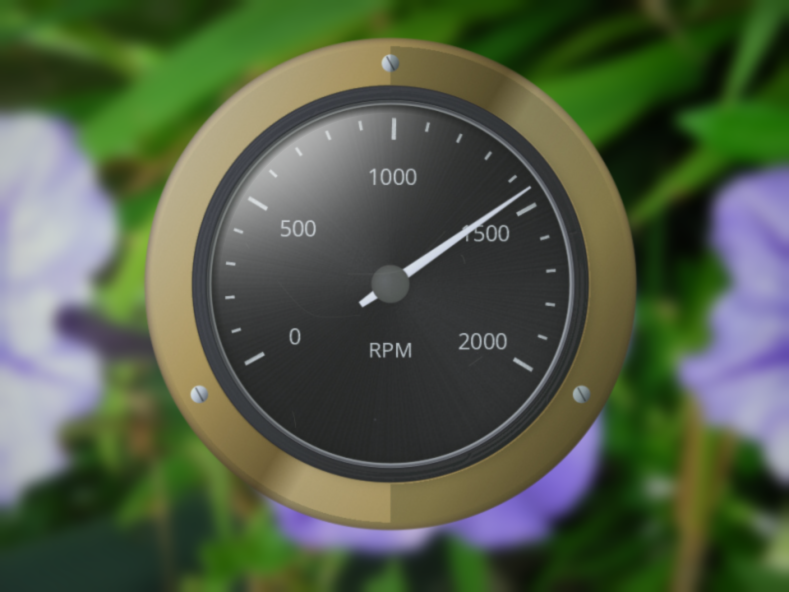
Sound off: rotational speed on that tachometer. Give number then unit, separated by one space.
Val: 1450 rpm
